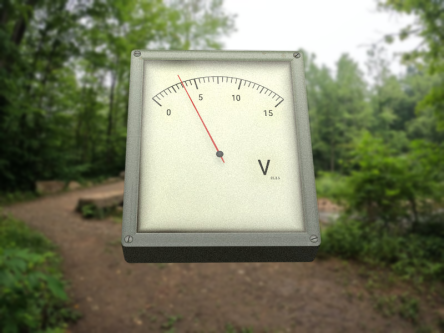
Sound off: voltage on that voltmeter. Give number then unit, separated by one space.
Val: 3.5 V
